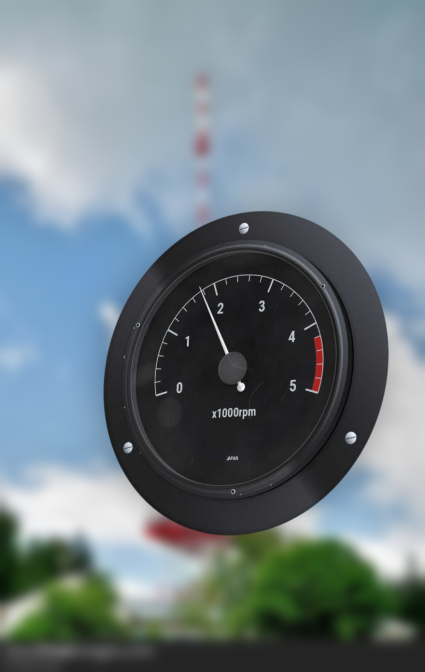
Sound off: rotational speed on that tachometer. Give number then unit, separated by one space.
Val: 1800 rpm
